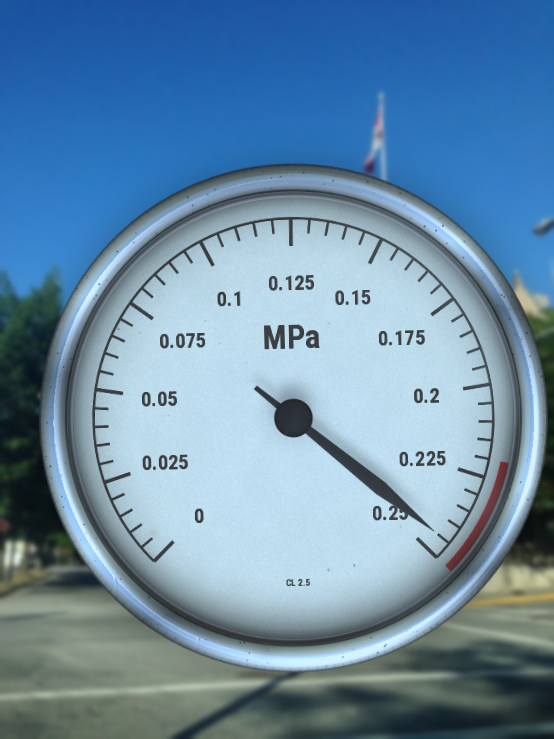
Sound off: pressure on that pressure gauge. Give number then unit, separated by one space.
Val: 0.245 MPa
